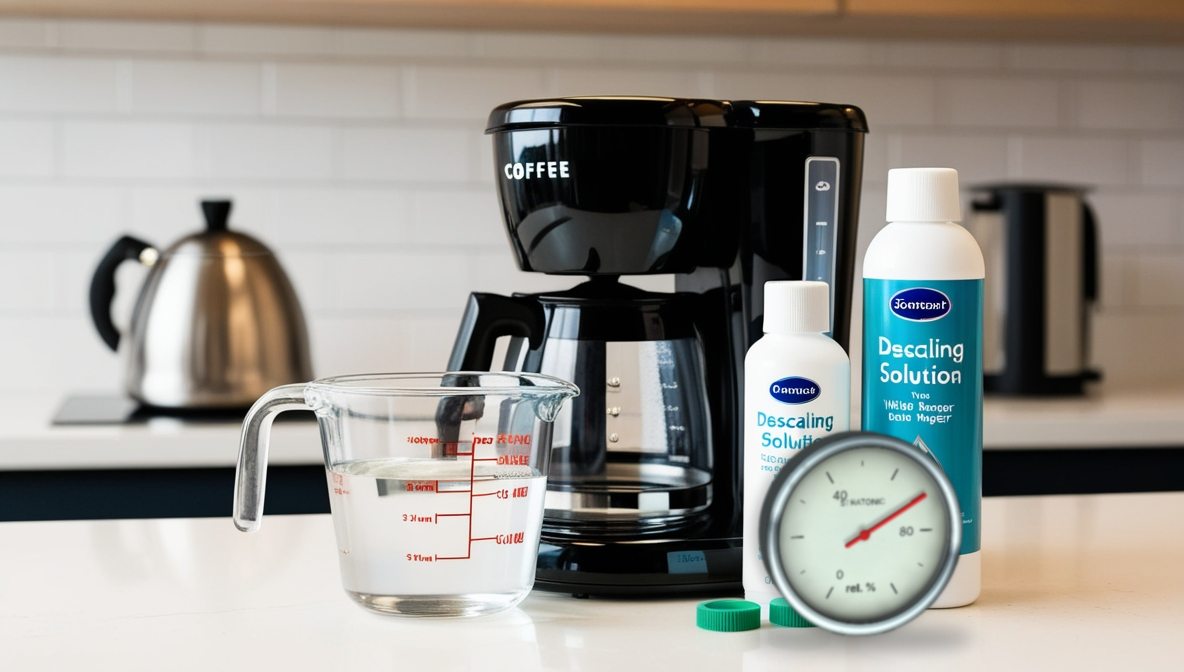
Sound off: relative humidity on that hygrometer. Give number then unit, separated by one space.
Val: 70 %
